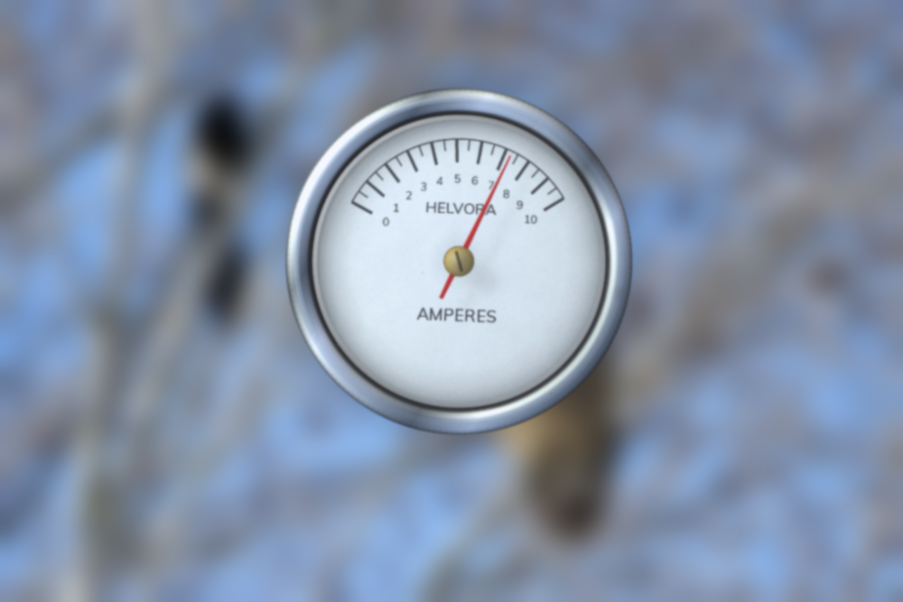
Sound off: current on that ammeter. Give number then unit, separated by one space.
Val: 7.25 A
